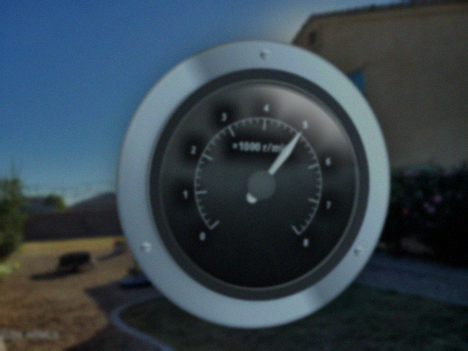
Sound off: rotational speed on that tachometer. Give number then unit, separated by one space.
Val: 5000 rpm
